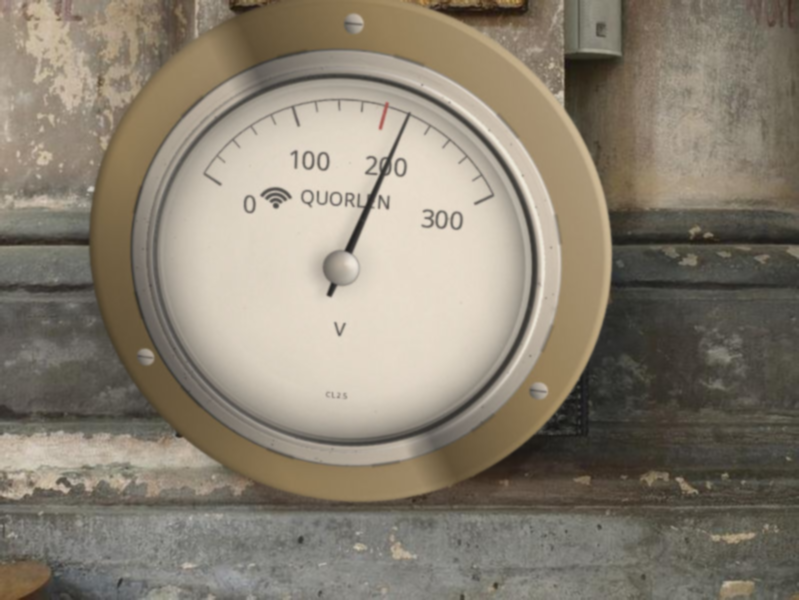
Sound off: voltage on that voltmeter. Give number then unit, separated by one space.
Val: 200 V
